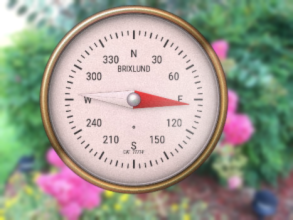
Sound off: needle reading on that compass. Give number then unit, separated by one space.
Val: 95 °
